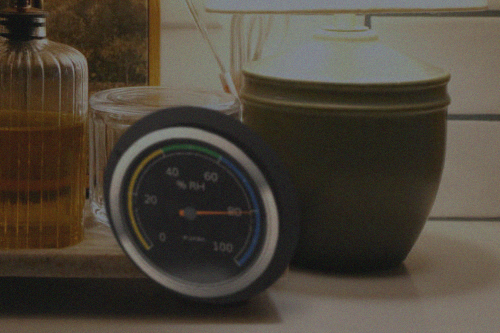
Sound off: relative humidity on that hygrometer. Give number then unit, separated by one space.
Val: 80 %
